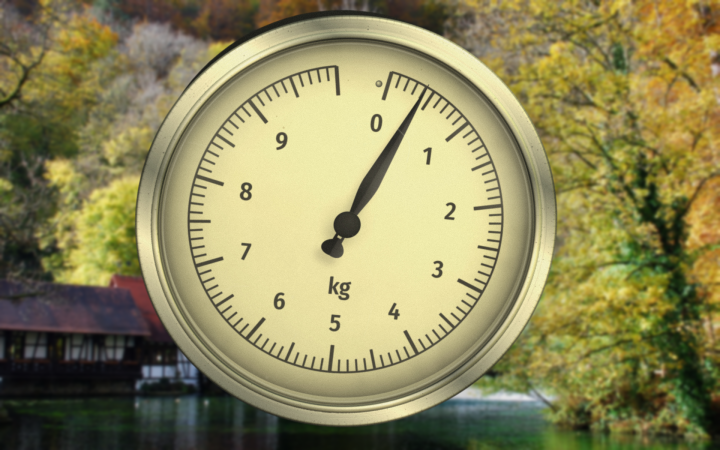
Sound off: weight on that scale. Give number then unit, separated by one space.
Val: 0.4 kg
